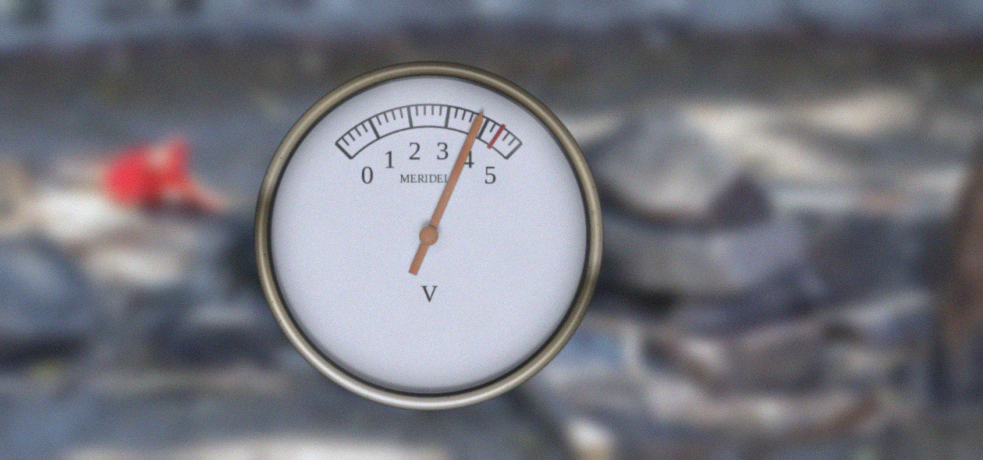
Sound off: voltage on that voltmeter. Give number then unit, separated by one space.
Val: 3.8 V
